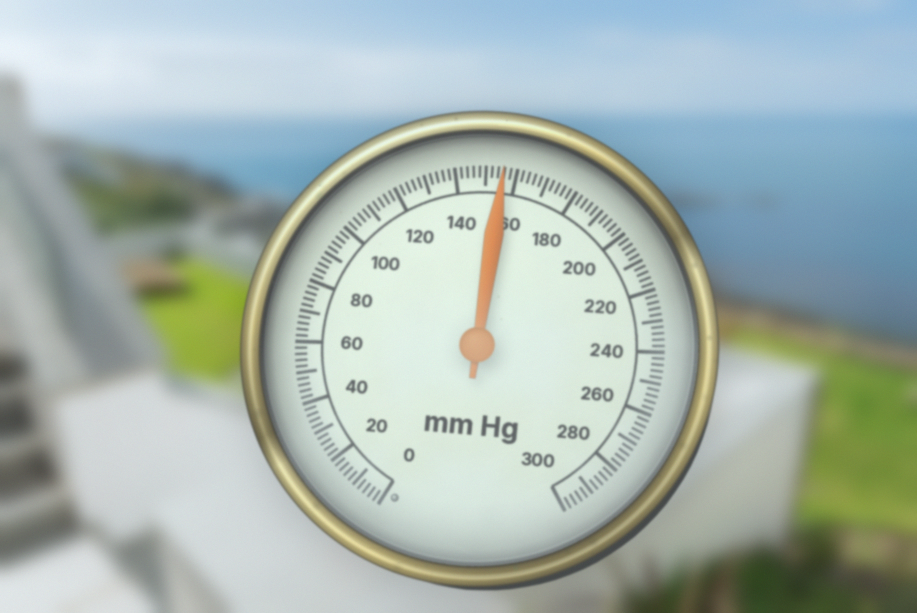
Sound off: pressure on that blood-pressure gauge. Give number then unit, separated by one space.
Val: 156 mmHg
